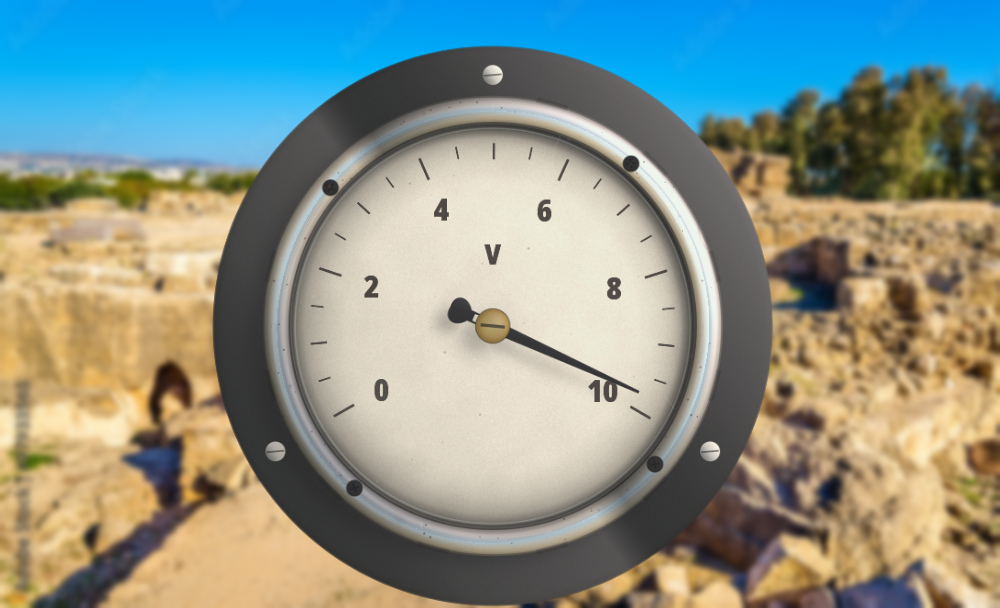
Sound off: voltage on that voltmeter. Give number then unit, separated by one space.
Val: 9.75 V
